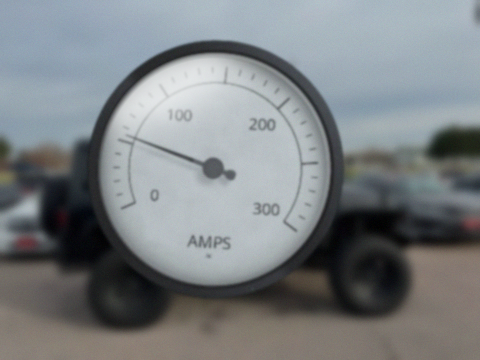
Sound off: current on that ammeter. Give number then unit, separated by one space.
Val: 55 A
